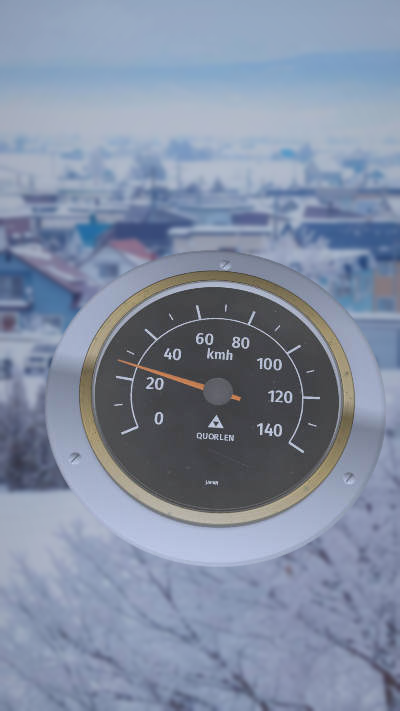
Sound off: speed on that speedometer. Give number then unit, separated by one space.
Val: 25 km/h
